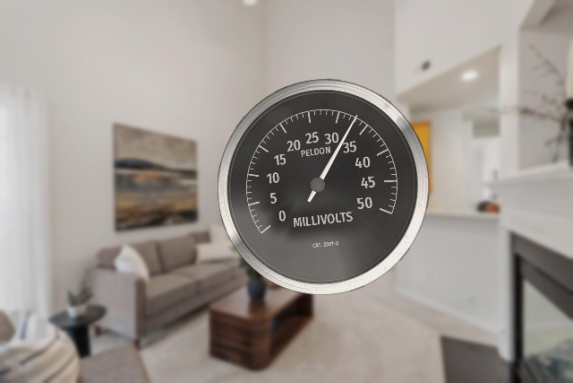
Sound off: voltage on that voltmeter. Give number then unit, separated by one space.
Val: 33 mV
